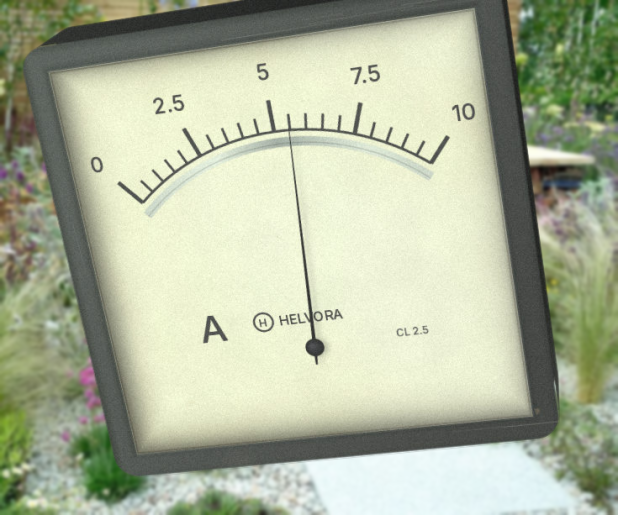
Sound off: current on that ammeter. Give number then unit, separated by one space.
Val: 5.5 A
